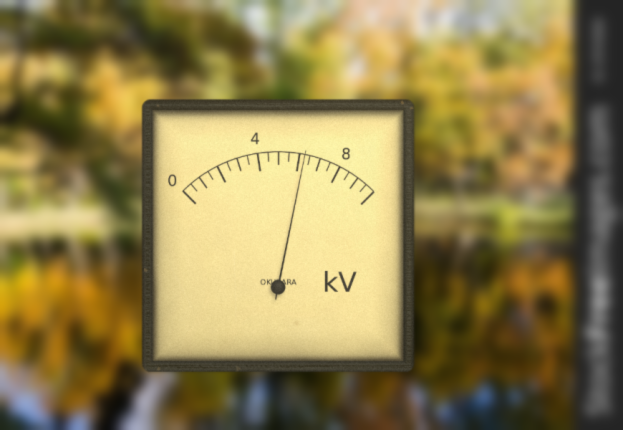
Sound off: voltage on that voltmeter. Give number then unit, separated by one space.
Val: 6.25 kV
